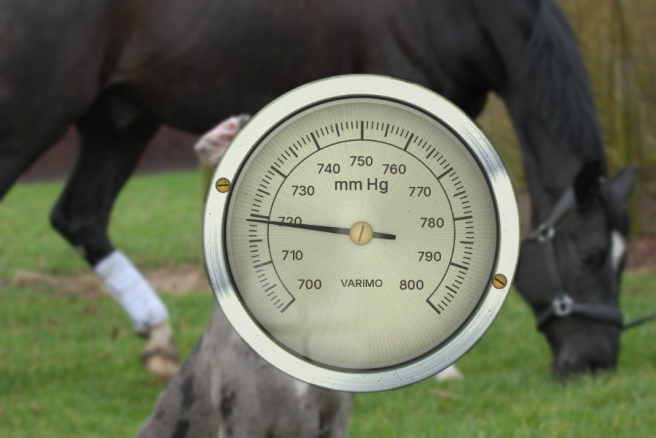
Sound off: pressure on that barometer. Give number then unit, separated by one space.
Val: 719 mmHg
